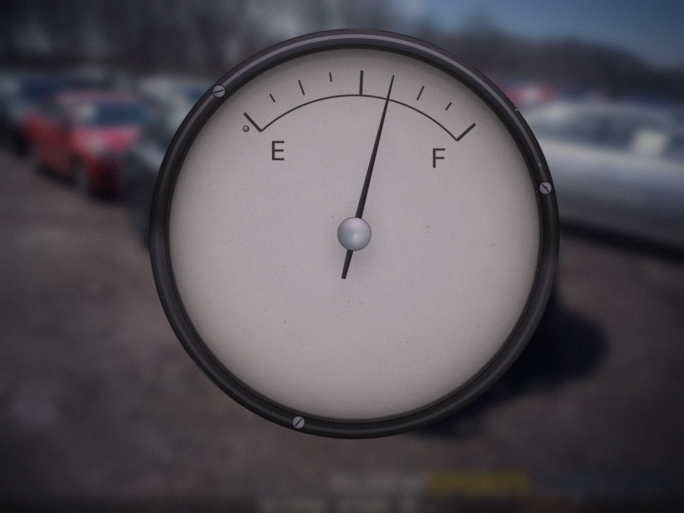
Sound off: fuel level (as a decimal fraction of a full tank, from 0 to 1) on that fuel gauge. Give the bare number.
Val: 0.625
